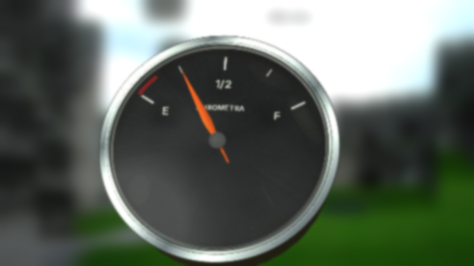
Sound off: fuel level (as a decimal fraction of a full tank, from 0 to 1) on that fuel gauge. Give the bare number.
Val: 0.25
